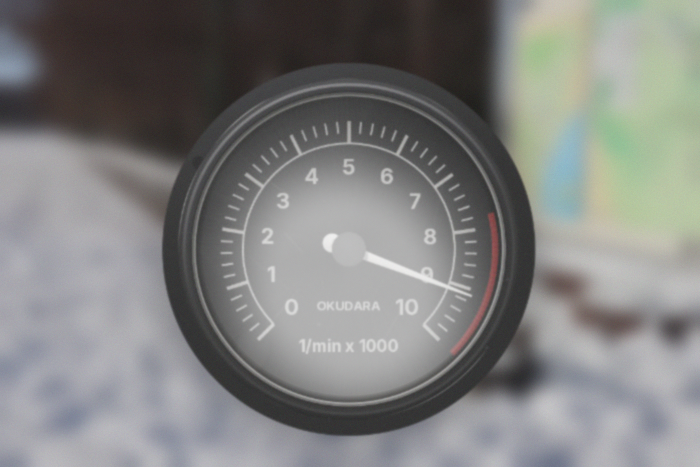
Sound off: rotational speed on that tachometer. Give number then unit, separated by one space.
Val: 9100 rpm
